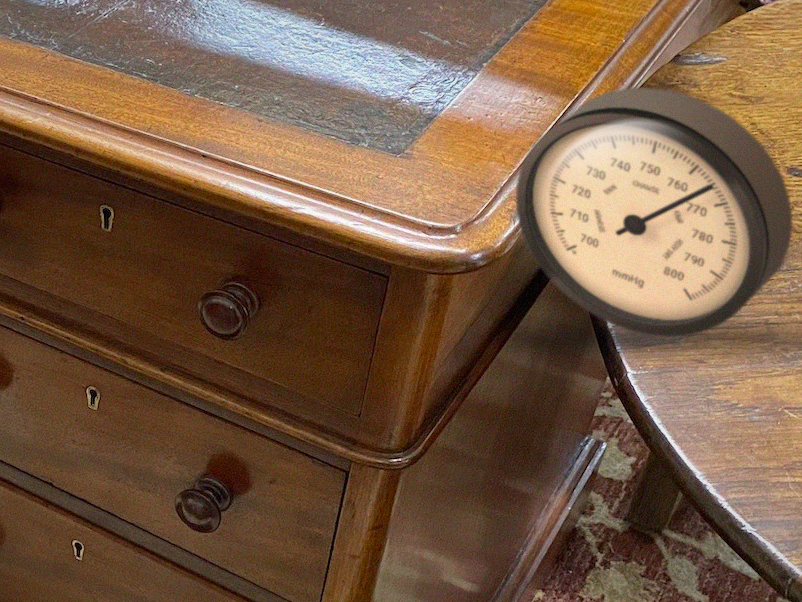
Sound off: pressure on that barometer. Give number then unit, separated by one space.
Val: 765 mmHg
